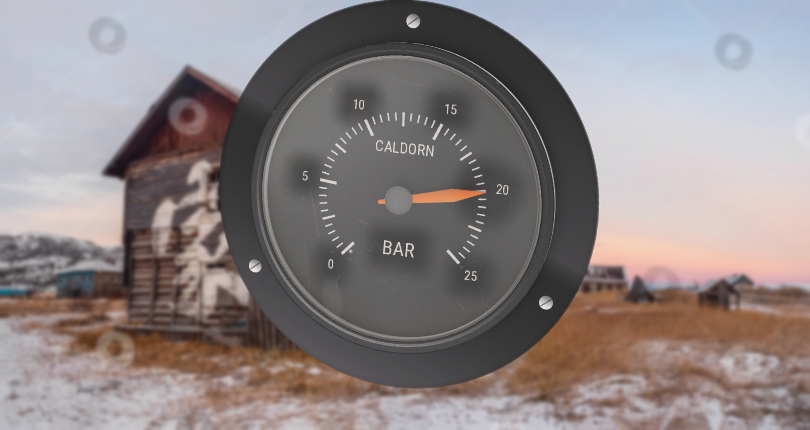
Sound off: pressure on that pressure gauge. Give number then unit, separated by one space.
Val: 20 bar
